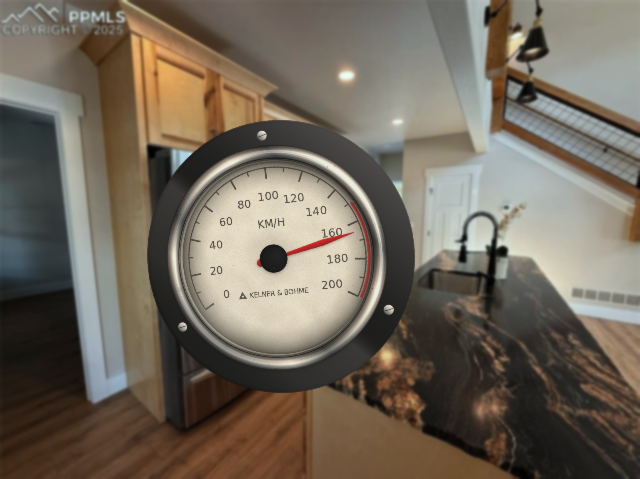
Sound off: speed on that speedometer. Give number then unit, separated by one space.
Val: 165 km/h
